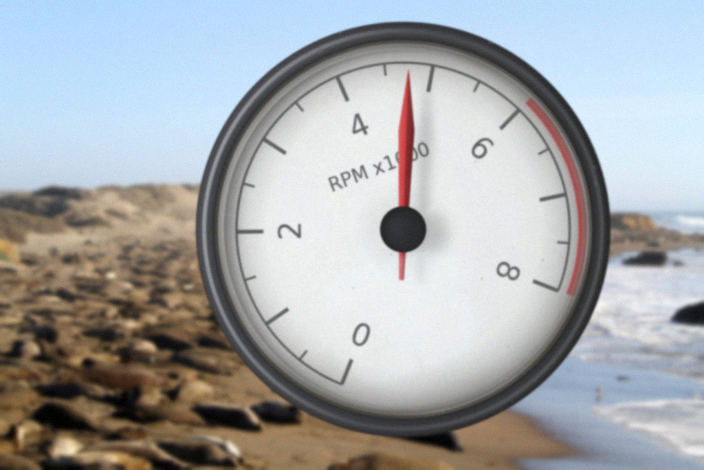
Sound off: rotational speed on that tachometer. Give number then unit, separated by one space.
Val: 4750 rpm
